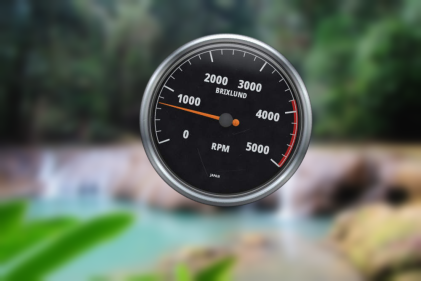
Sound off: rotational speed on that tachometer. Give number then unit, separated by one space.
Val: 700 rpm
